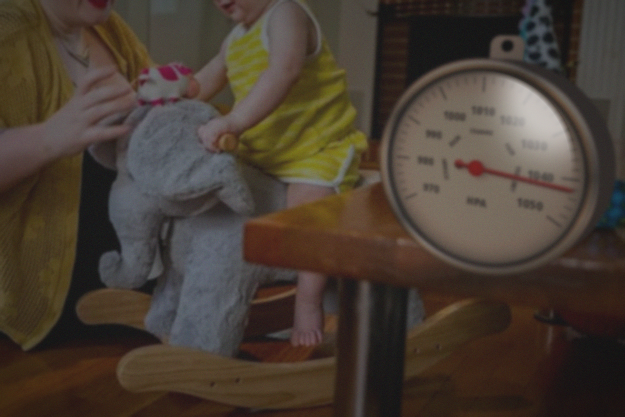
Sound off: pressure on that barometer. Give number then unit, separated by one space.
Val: 1042 hPa
